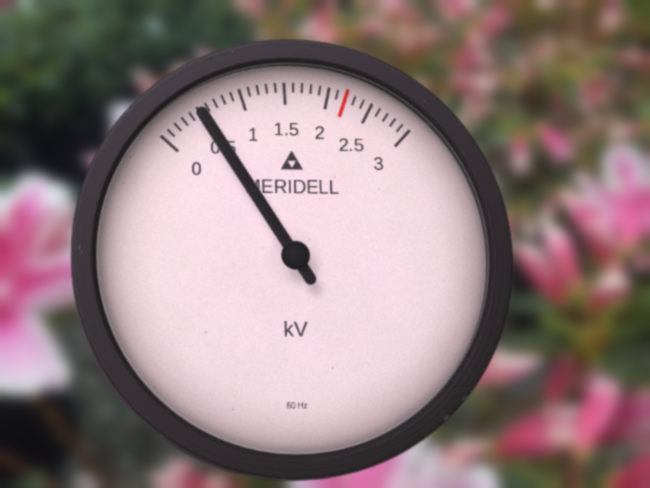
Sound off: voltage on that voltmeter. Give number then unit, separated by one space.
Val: 0.5 kV
